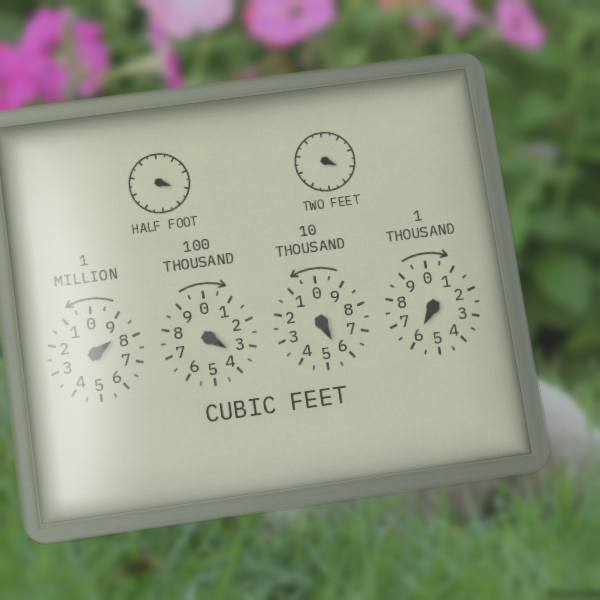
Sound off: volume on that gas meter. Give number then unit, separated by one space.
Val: 835600 ft³
